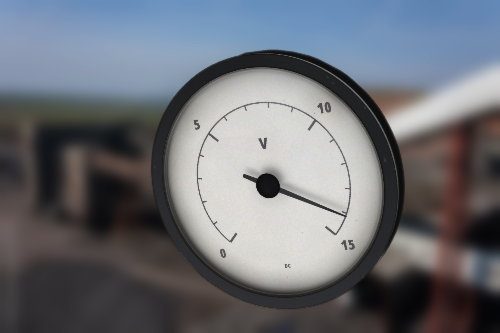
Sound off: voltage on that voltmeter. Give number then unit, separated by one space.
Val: 14 V
